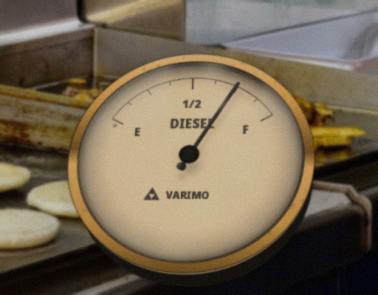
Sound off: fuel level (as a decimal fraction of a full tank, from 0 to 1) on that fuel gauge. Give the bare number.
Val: 0.75
